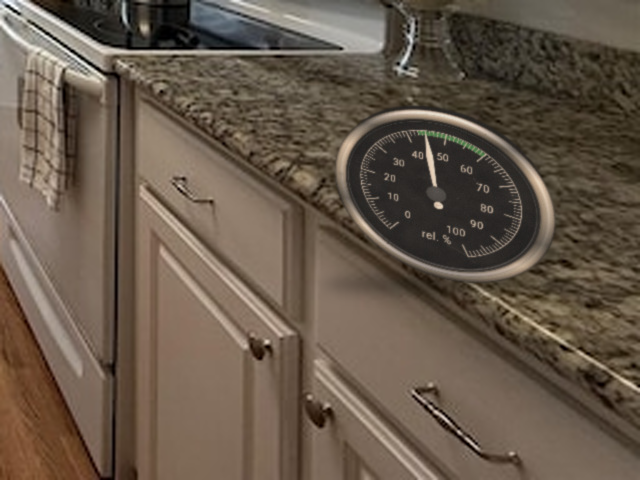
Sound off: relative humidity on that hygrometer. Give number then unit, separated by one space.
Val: 45 %
